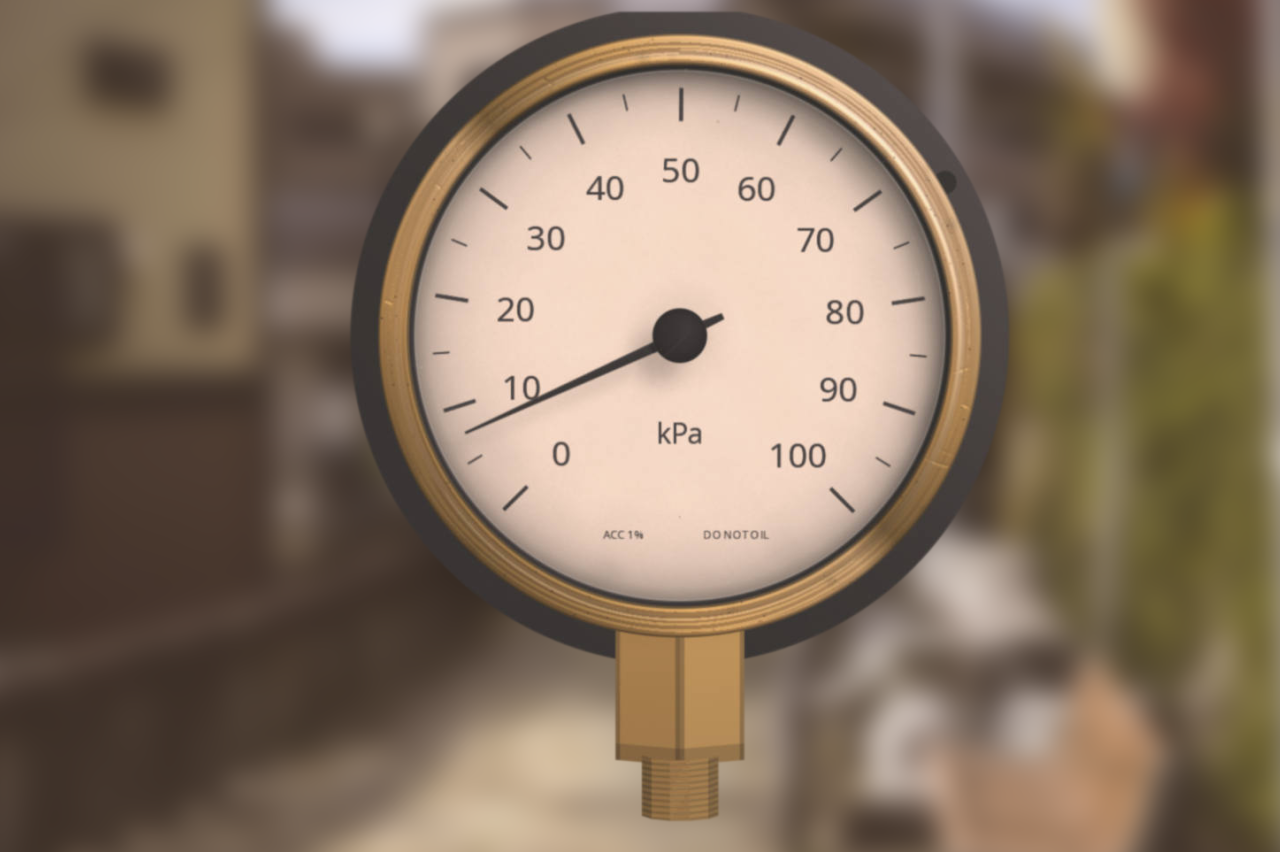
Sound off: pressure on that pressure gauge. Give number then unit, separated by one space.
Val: 7.5 kPa
